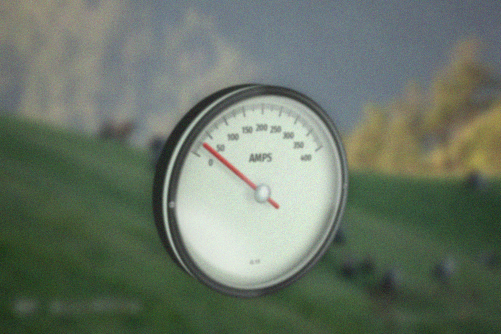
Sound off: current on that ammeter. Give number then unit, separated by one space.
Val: 25 A
